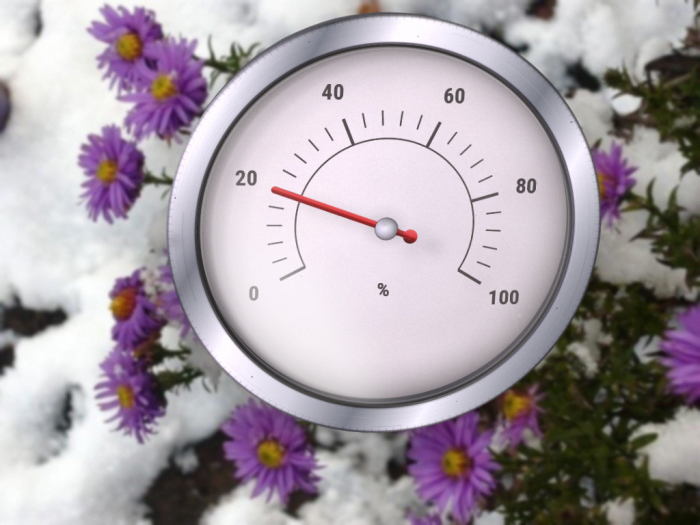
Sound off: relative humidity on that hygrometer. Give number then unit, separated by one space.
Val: 20 %
